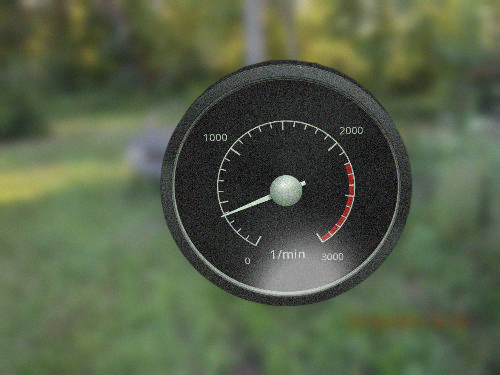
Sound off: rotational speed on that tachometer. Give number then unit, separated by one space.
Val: 400 rpm
